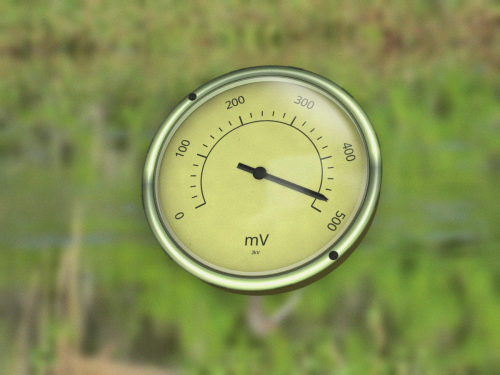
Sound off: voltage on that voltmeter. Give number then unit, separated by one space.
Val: 480 mV
